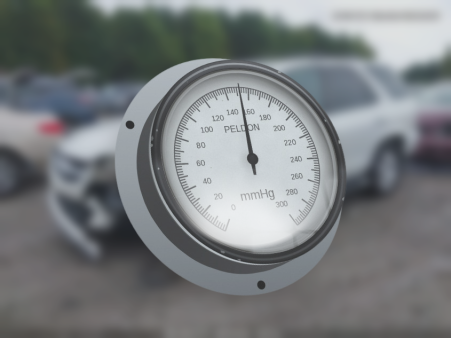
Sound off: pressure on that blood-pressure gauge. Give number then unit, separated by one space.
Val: 150 mmHg
